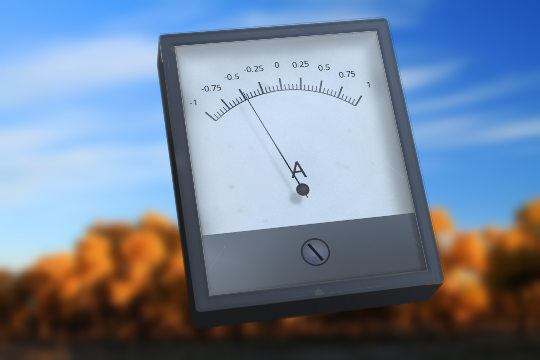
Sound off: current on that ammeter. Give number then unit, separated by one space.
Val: -0.5 A
